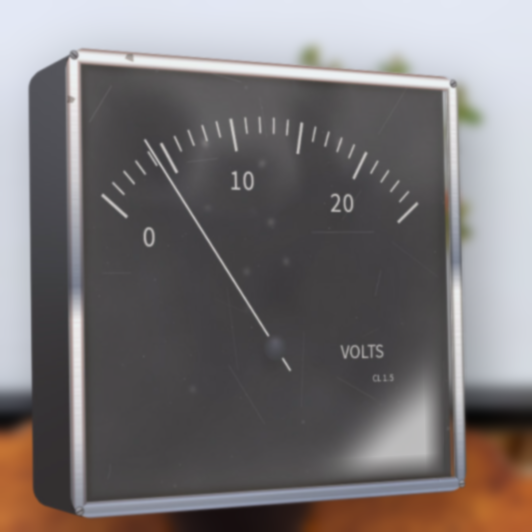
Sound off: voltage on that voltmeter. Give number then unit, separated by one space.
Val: 4 V
